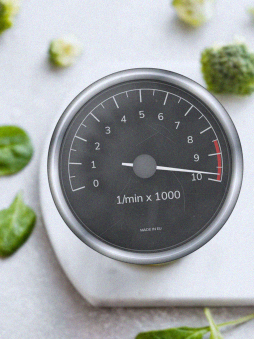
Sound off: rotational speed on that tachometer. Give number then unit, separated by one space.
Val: 9750 rpm
